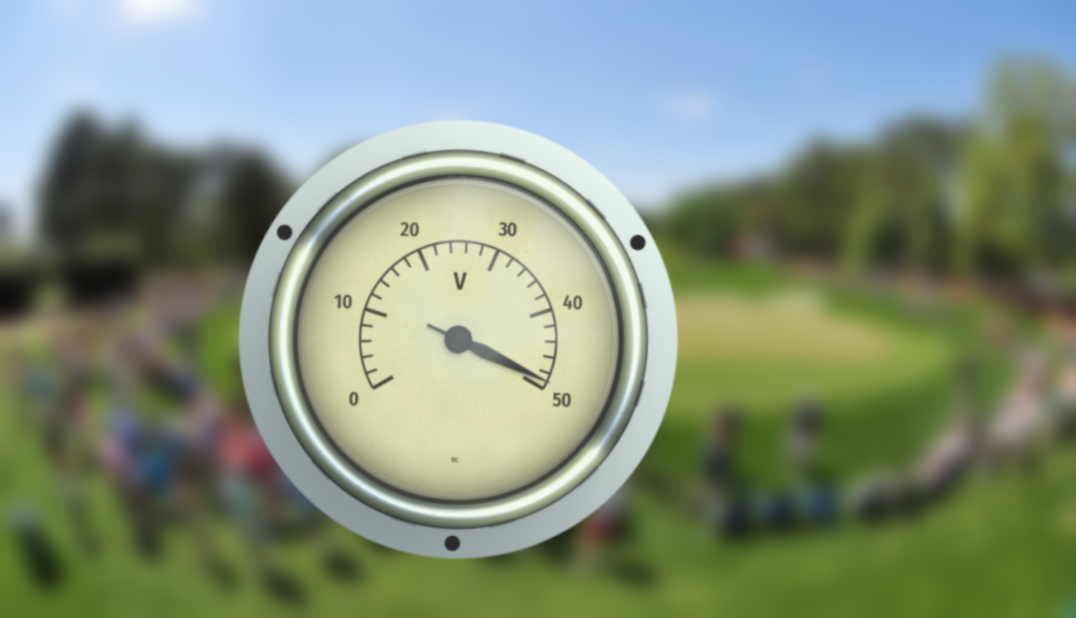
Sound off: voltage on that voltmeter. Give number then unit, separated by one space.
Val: 49 V
